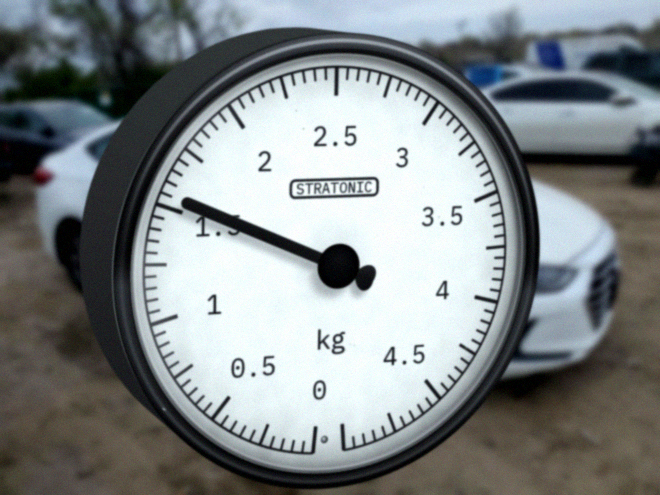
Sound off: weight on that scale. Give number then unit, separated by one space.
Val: 1.55 kg
